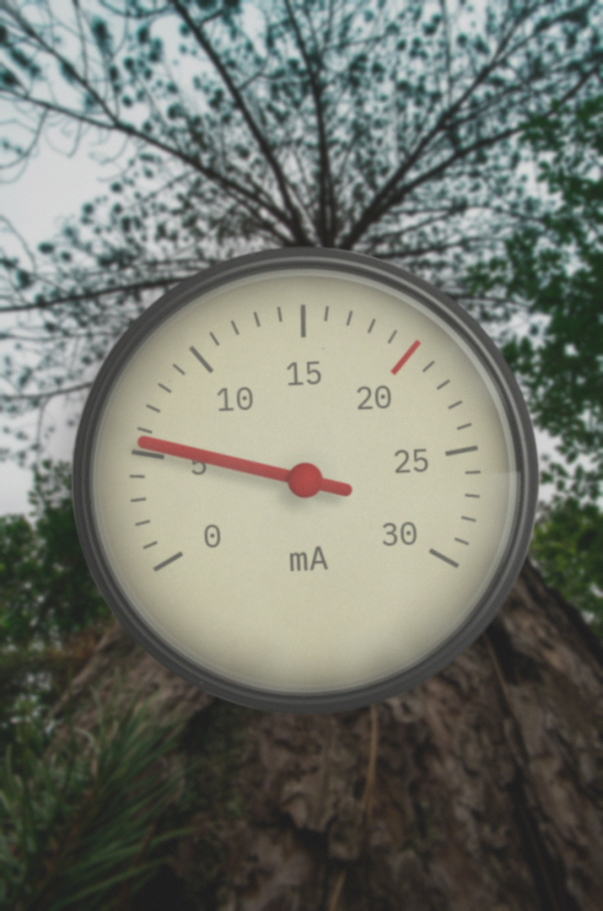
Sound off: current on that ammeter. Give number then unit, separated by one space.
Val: 5.5 mA
